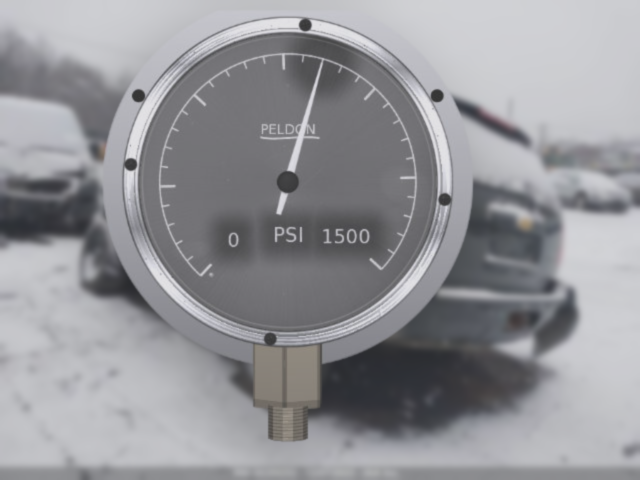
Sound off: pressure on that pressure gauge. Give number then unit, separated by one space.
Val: 850 psi
